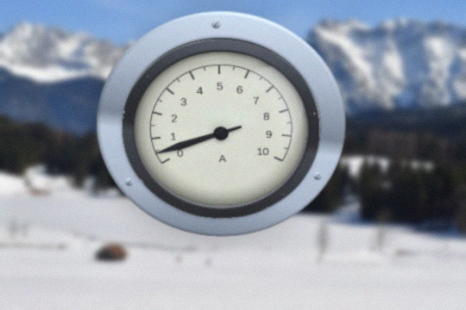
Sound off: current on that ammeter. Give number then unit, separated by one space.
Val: 0.5 A
